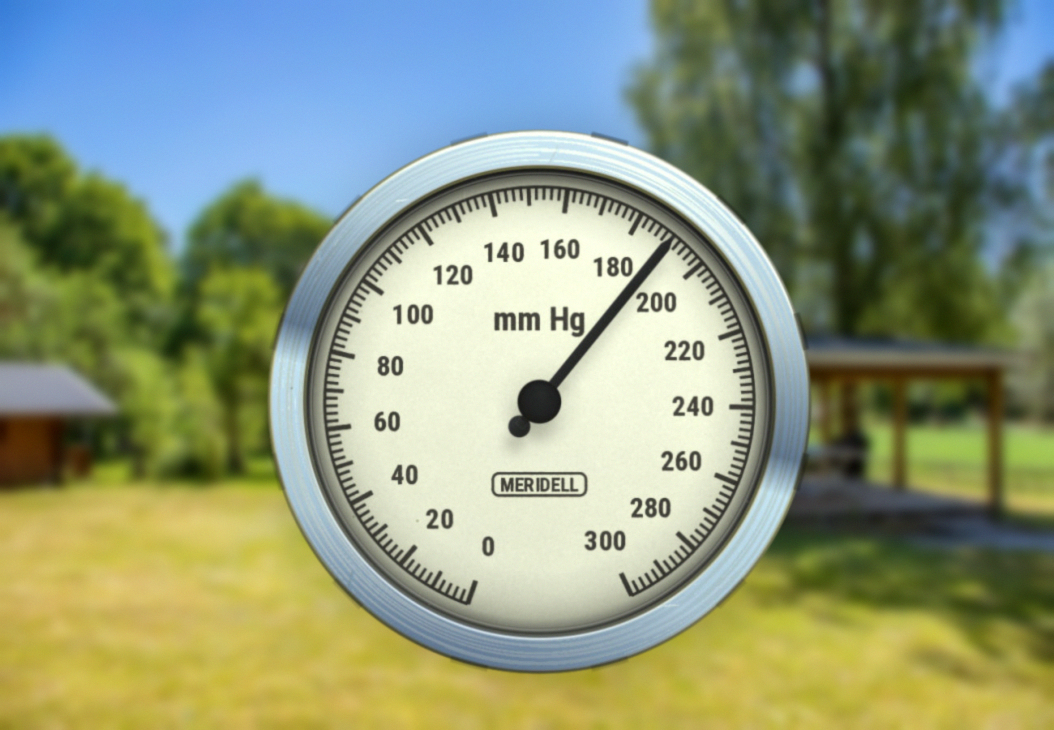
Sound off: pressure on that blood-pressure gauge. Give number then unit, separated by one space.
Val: 190 mmHg
